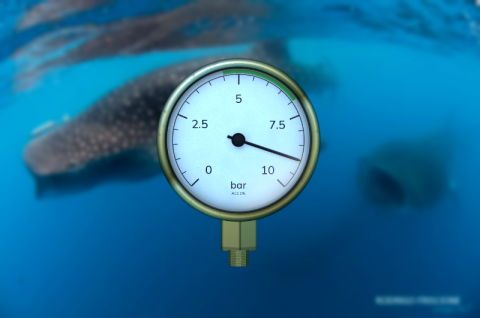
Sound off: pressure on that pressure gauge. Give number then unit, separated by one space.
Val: 9 bar
